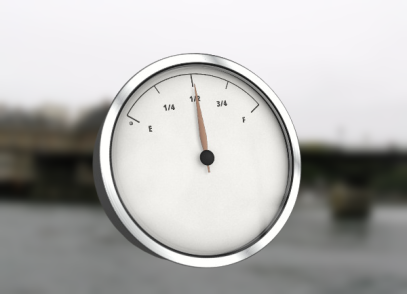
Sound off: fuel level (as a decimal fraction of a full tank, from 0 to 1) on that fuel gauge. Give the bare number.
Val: 0.5
